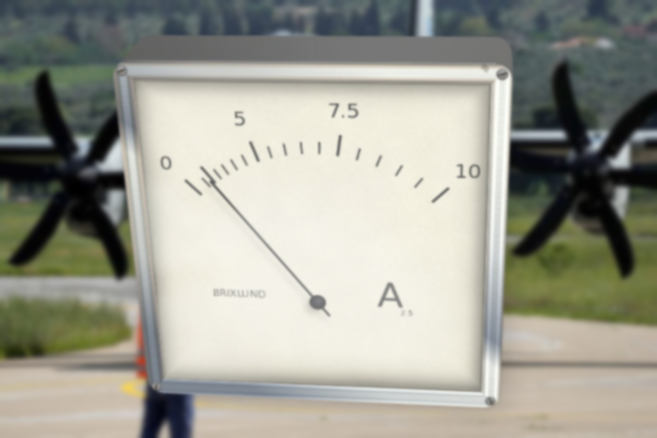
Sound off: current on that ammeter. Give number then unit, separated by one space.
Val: 2.5 A
